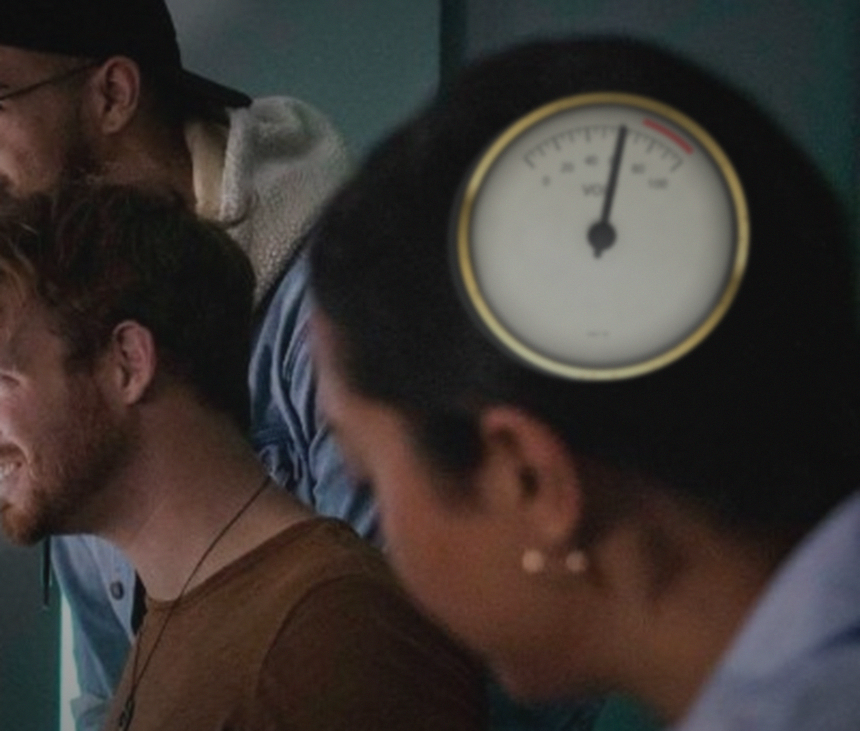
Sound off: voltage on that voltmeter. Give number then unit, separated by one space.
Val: 60 V
